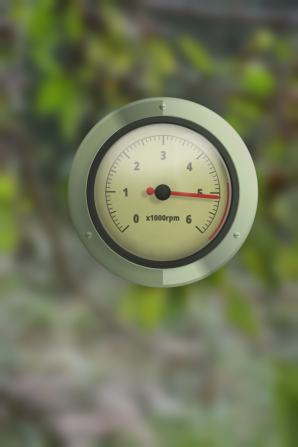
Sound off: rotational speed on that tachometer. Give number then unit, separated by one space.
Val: 5100 rpm
